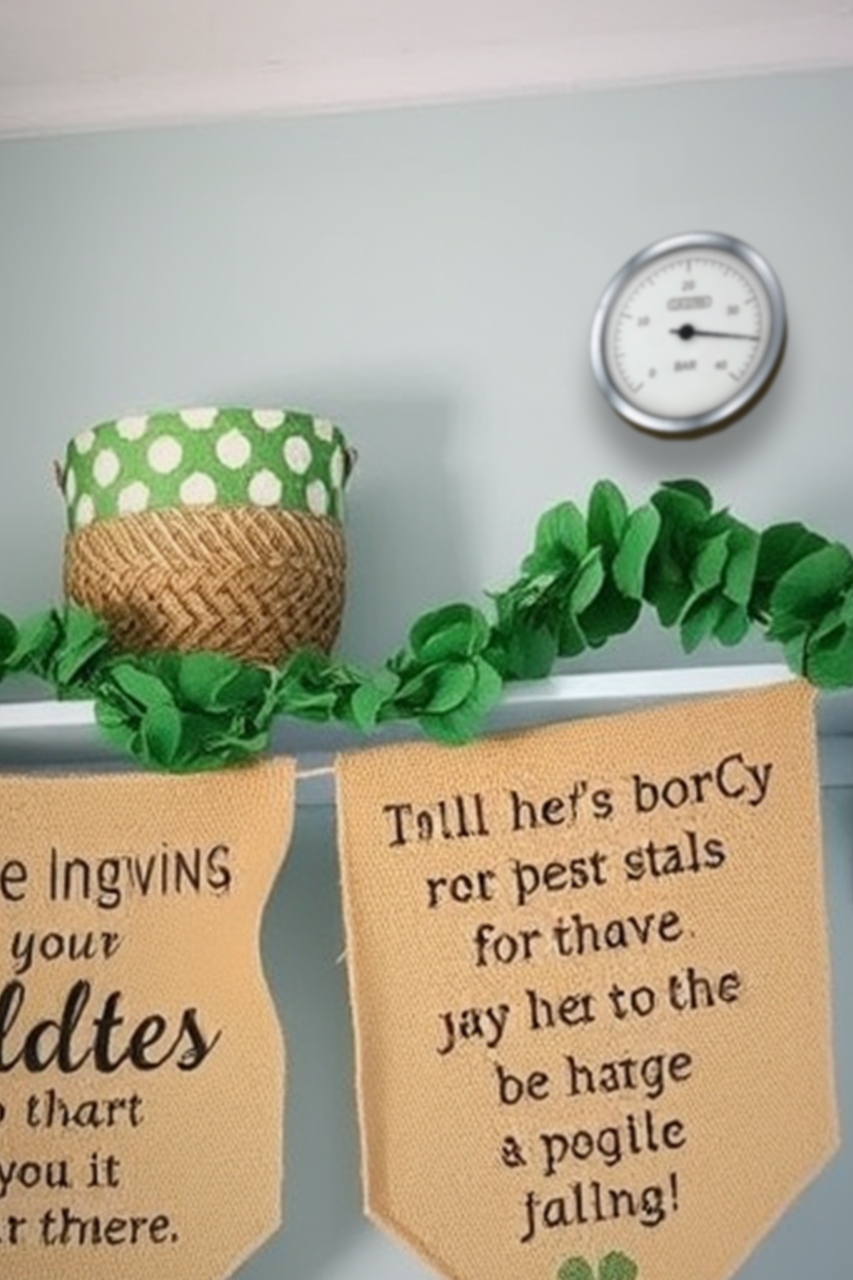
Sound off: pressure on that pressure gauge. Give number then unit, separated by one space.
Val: 35 bar
